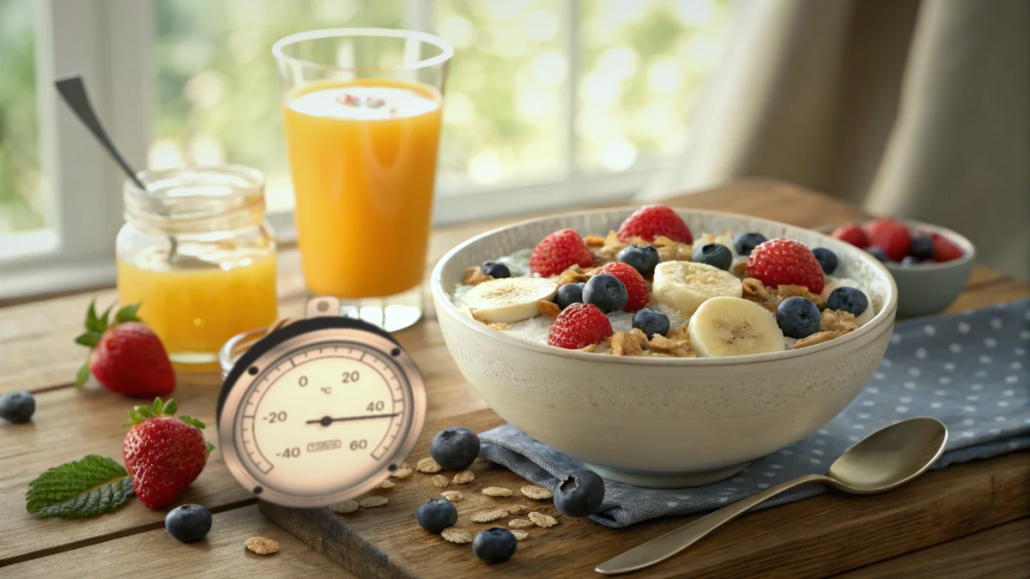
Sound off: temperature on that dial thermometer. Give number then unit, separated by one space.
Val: 44 °C
